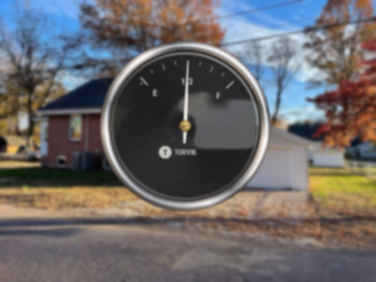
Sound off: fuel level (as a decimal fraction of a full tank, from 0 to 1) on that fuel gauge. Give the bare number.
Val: 0.5
